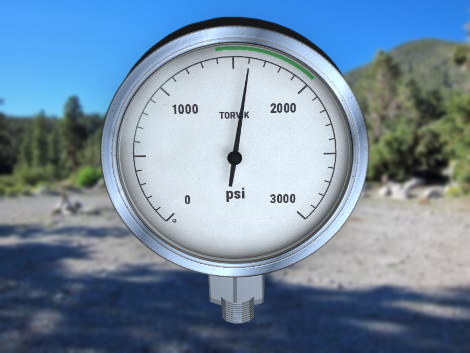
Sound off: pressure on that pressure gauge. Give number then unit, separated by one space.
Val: 1600 psi
